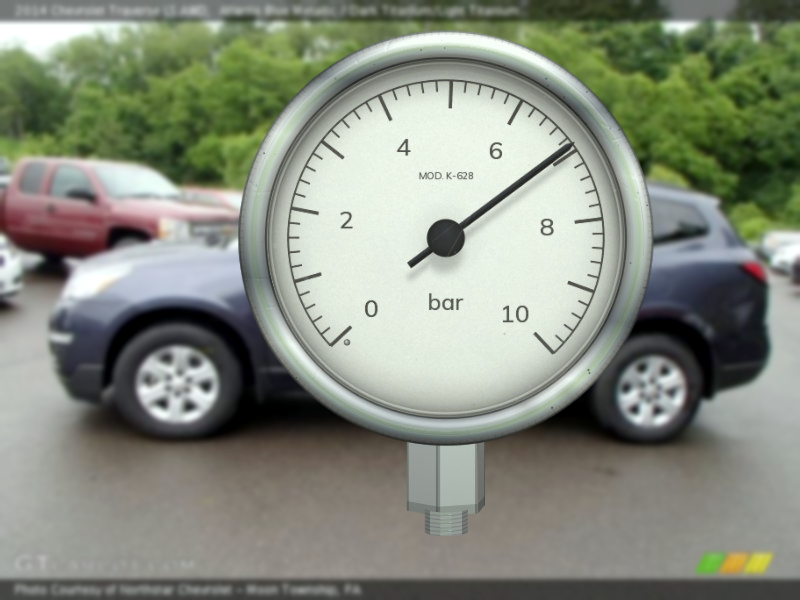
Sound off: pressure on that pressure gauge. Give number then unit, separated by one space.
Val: 6.9 bar
